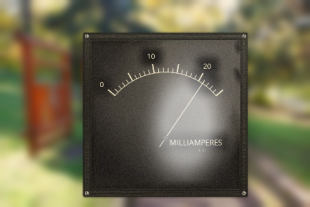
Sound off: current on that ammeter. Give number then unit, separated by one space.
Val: 21 mA
